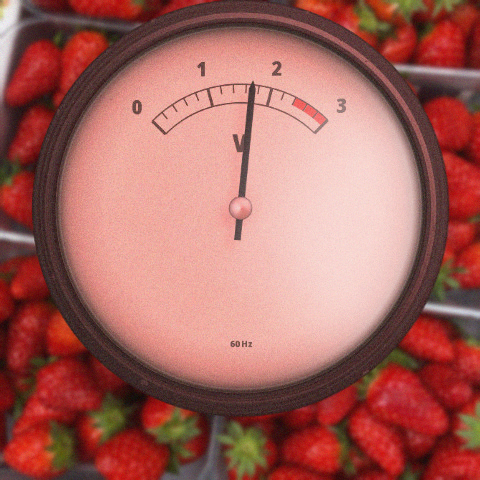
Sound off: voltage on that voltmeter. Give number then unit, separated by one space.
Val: 1.7 V
